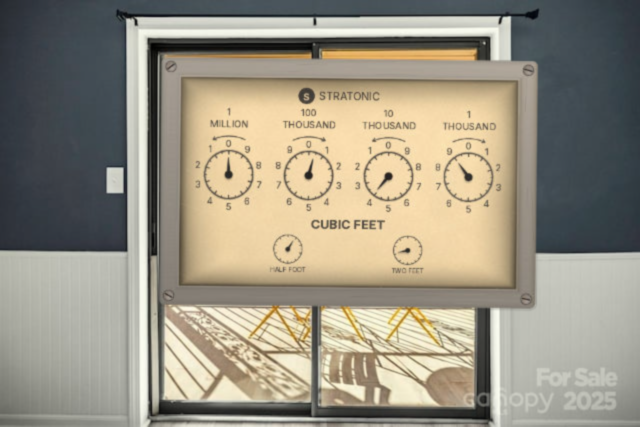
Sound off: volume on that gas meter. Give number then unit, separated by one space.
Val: 3900 ft³
